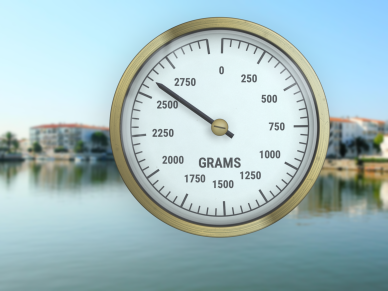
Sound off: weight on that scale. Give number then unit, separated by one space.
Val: 2600 g
